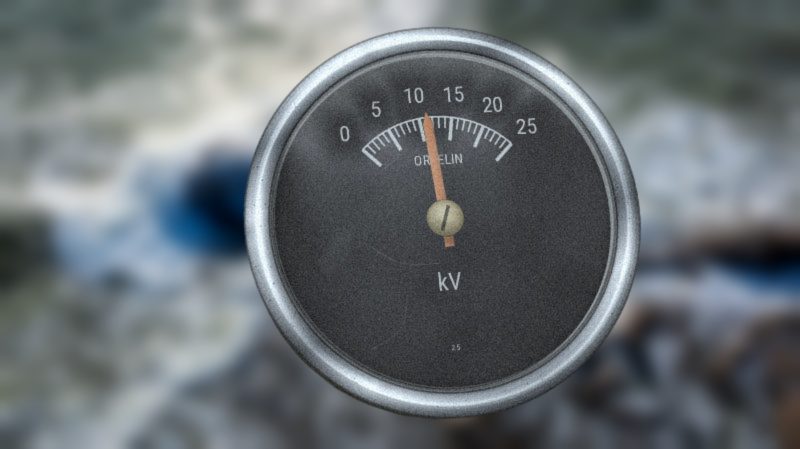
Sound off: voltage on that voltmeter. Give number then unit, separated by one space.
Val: 11 kV
